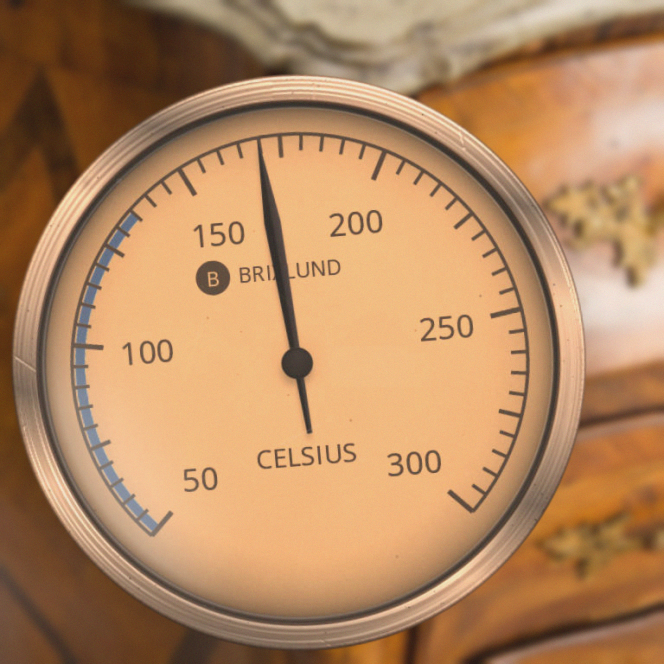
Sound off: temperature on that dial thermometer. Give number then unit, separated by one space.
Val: 170 °C
